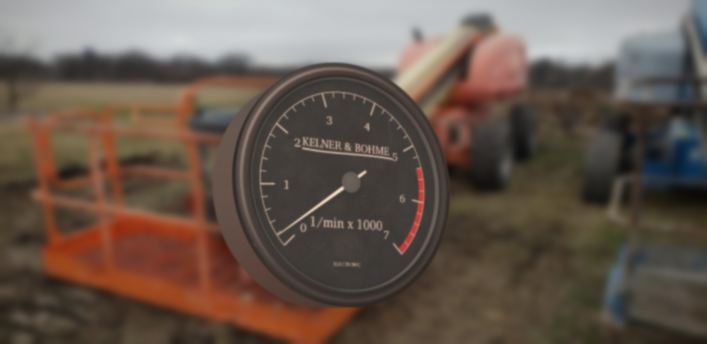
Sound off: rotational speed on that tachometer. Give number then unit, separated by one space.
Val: 200 rpm
